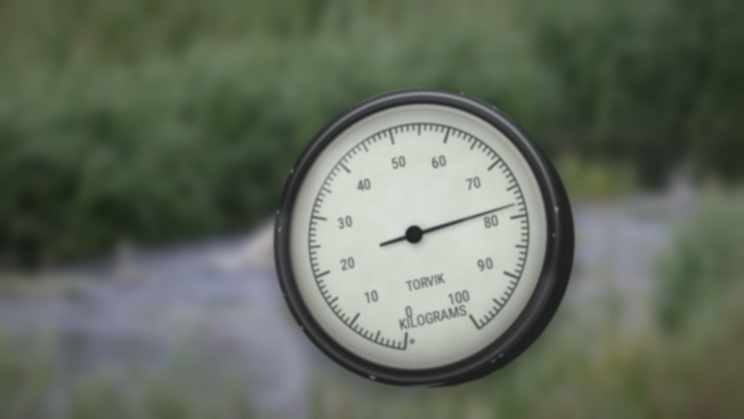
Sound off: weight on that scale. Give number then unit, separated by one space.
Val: 78 kg
